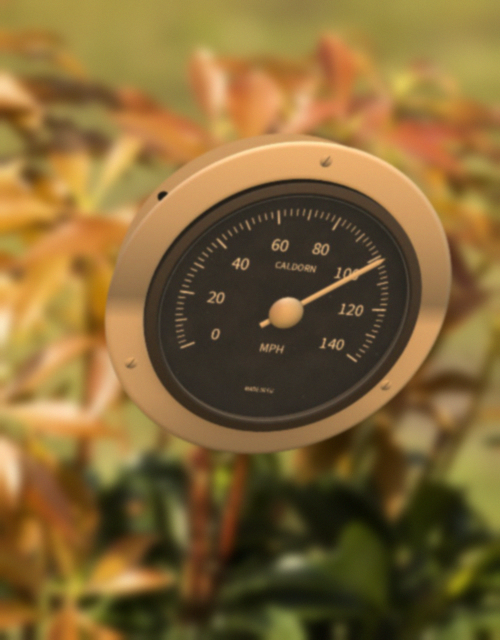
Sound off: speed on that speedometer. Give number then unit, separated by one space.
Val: 100 mph
